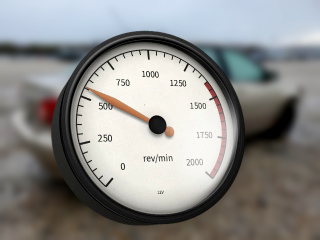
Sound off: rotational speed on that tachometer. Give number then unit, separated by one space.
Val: 550 rpm
